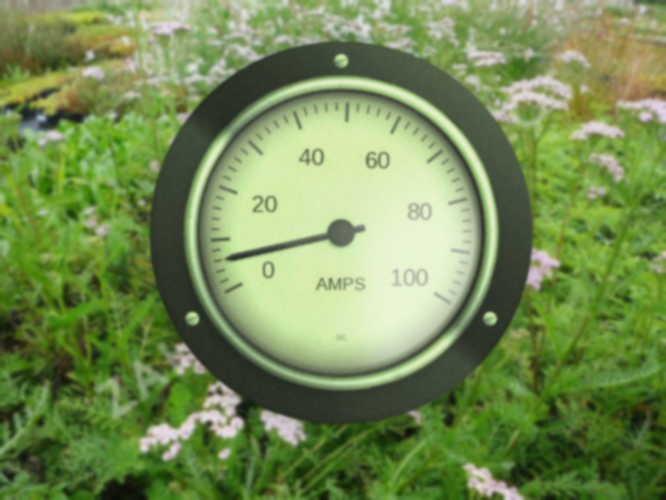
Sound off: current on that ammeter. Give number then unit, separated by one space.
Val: 6 A
